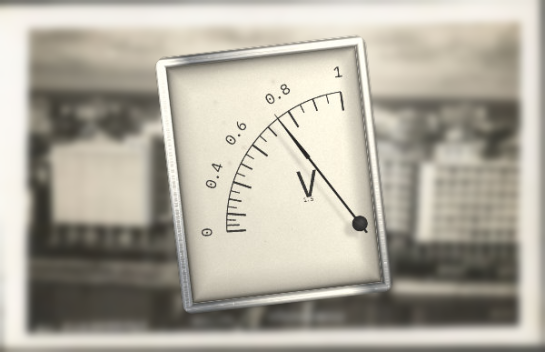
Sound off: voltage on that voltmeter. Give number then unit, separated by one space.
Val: 0.75 V
